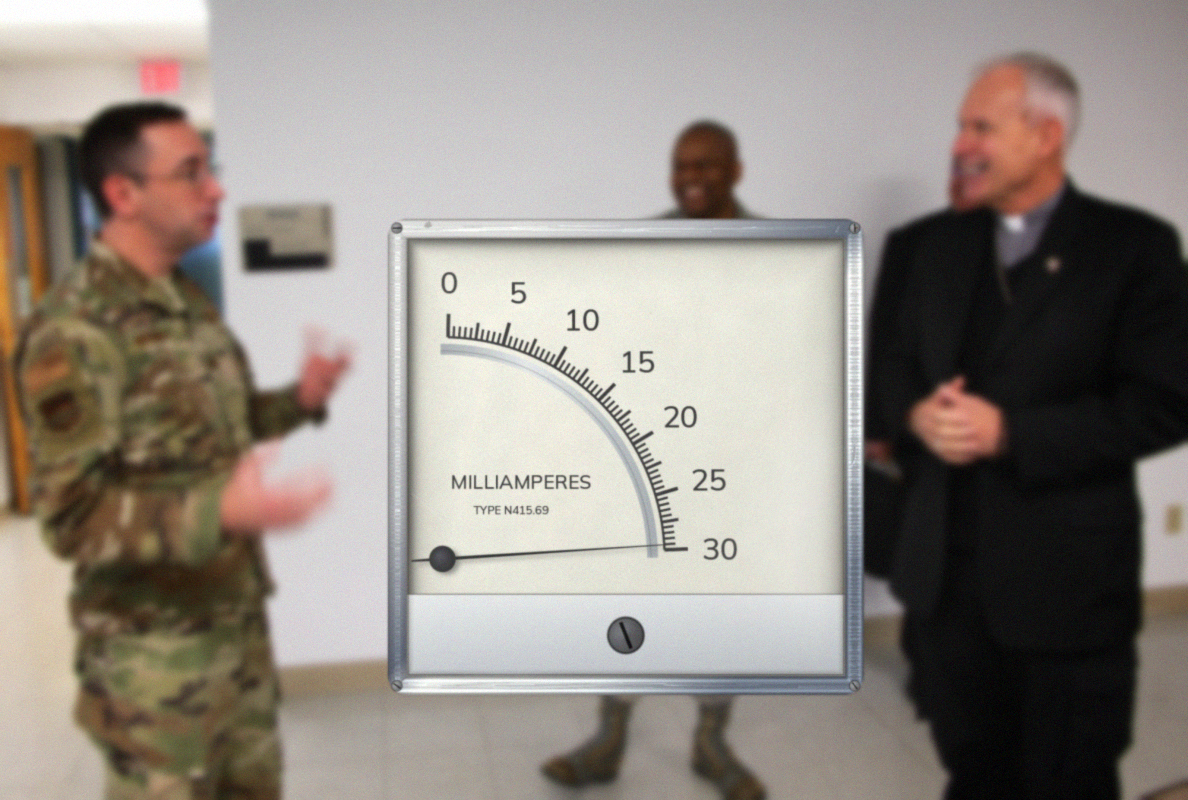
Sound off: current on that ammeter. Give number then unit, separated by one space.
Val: 29.5 mA
